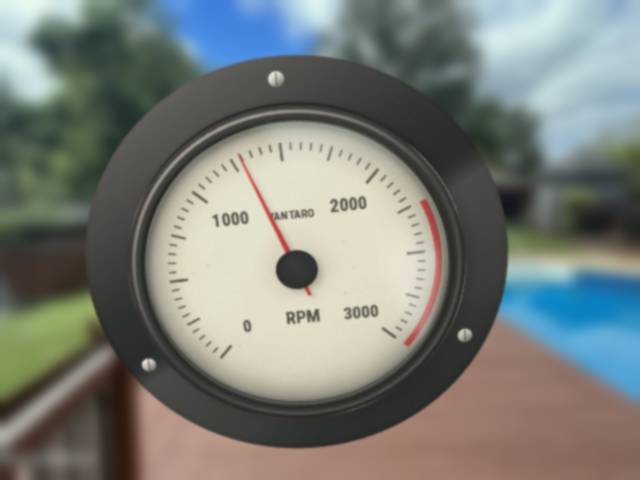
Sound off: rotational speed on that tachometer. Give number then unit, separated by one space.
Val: 1300 rpm
